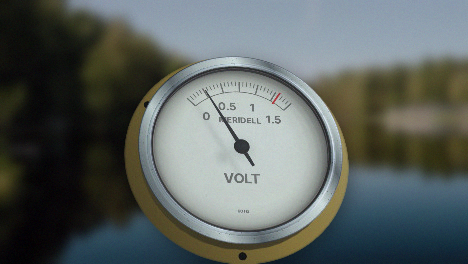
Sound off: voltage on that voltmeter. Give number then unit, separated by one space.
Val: 0.25 V
